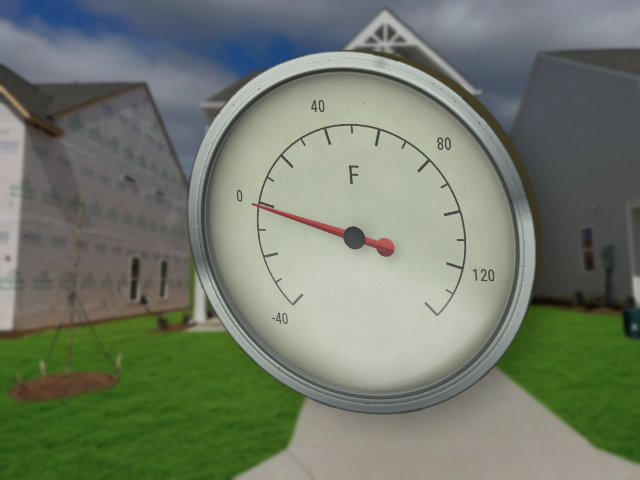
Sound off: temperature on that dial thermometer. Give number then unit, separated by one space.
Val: 0 °F
